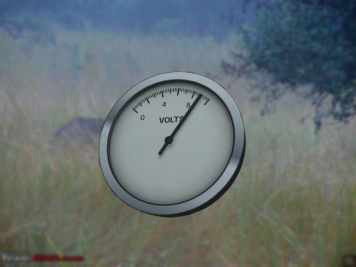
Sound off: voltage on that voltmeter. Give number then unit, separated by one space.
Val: 9 V
